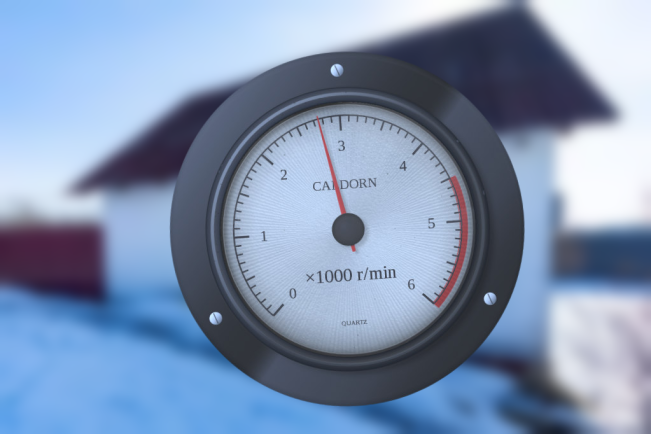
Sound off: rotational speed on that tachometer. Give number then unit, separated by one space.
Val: 2750 rpm
